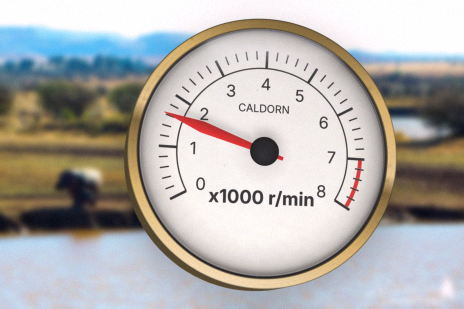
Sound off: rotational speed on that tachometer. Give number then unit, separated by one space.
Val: 1600 rpm
